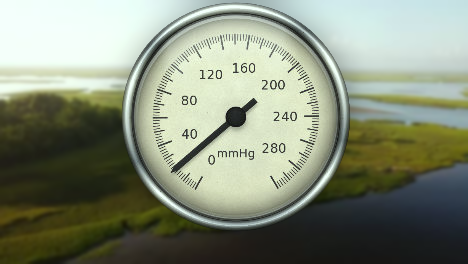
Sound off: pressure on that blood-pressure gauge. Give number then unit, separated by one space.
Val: 20 mmHg
